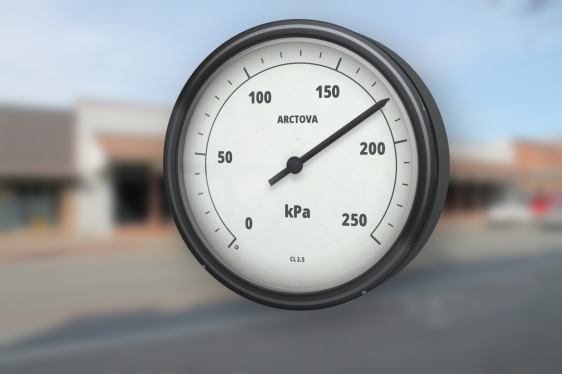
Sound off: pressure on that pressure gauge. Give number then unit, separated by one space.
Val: 180 kPa
